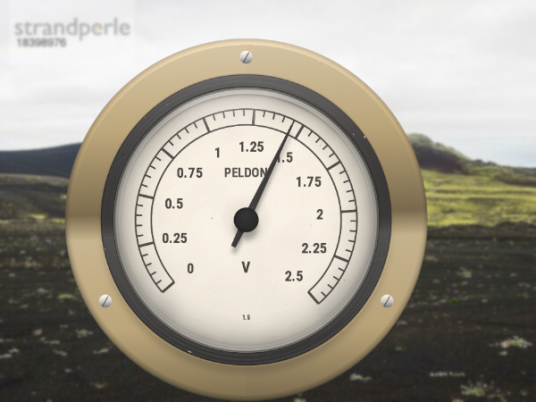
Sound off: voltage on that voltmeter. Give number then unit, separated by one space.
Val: 1.45 V
